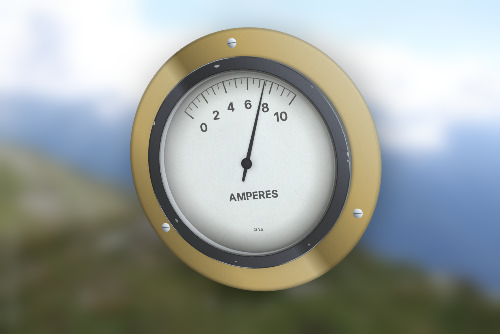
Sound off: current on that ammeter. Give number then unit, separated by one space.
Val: 7.5 A
